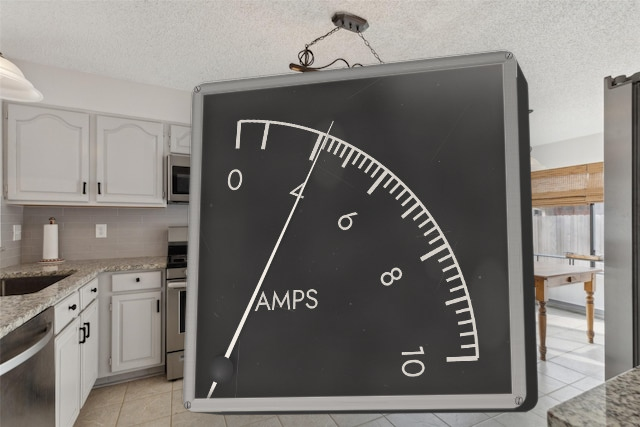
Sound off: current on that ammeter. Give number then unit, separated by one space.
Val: 4.2 A
